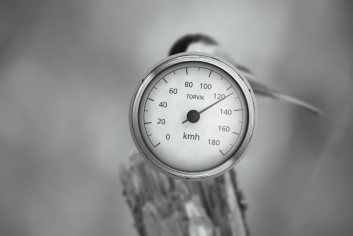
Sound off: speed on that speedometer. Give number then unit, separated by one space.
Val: 125 km/h
